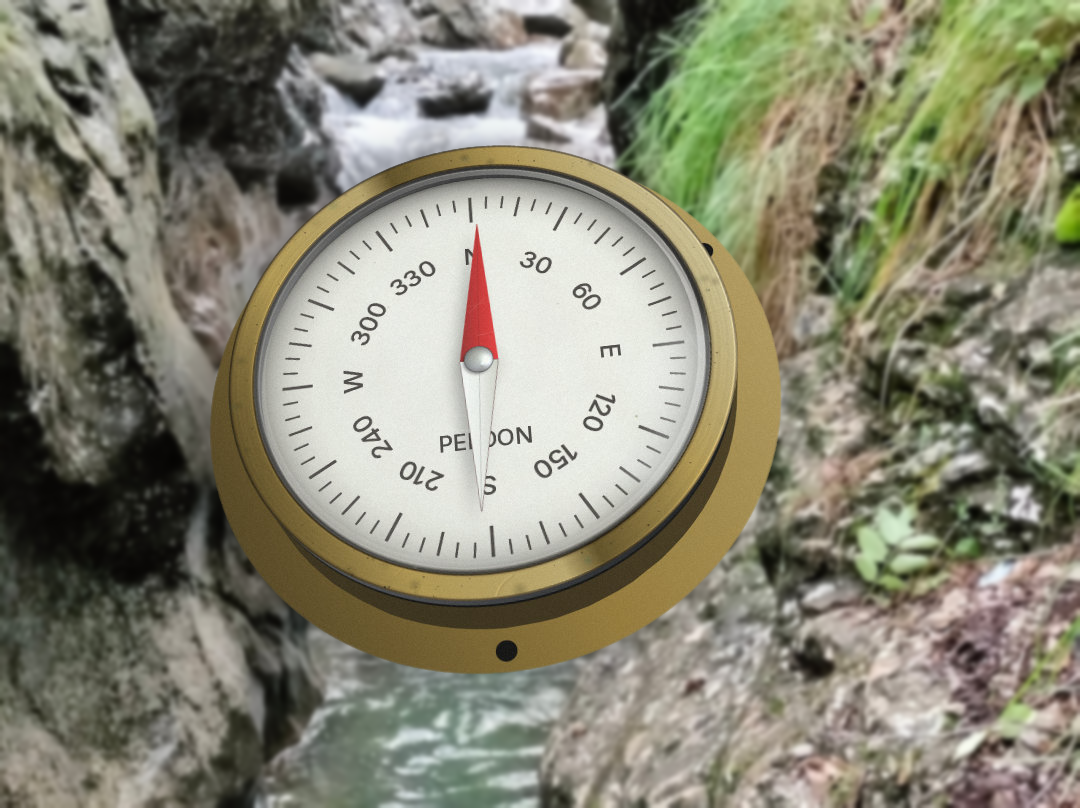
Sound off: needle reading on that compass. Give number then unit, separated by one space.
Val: 2.5 °
